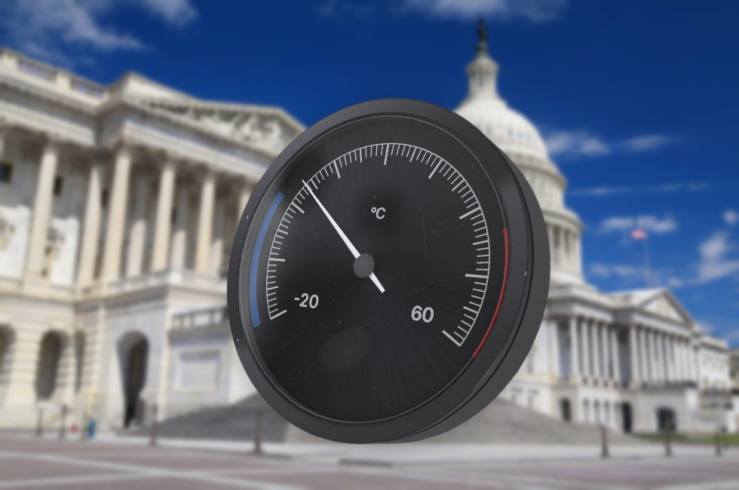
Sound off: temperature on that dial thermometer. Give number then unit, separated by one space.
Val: 4 °C
